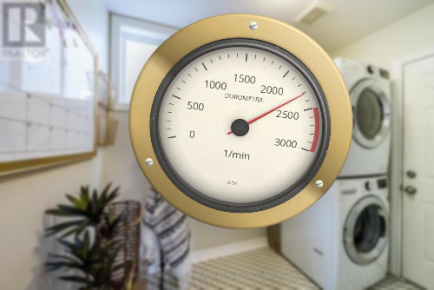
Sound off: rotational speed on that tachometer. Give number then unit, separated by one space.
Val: 2300 rpm
